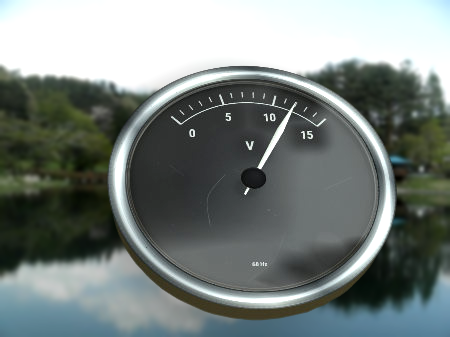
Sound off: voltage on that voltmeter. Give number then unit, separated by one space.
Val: 12 V
